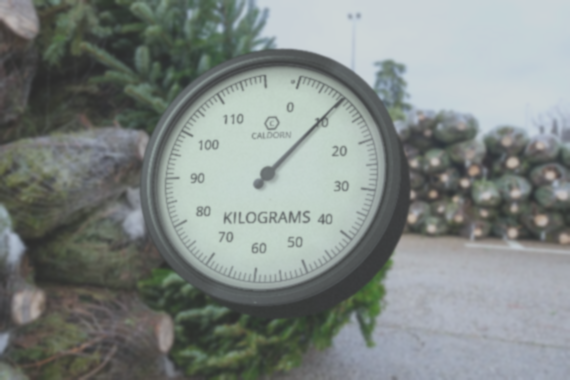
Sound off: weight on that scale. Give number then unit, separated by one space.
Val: 10 kg
